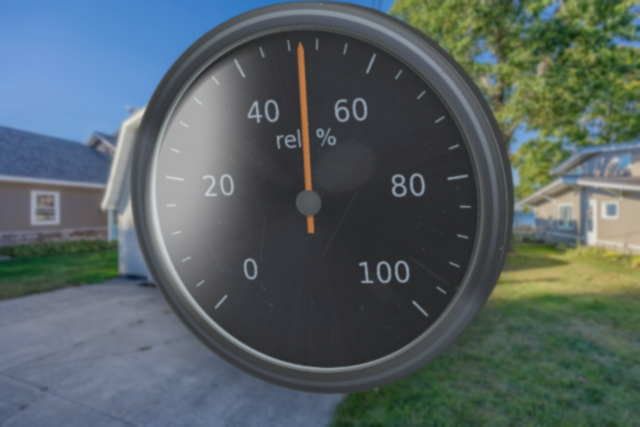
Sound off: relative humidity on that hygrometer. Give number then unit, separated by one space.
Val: 50 %
